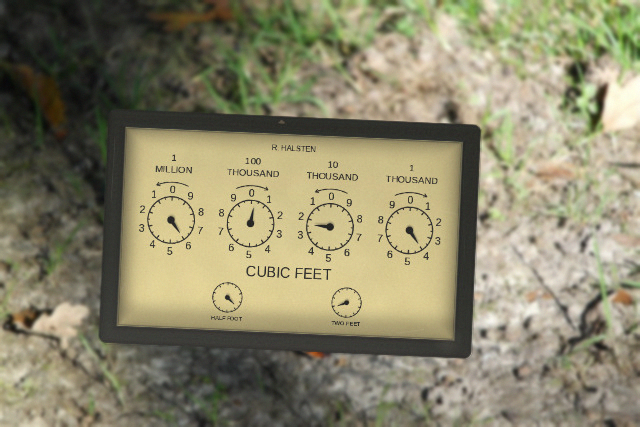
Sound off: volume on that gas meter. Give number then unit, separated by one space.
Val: 602400 ft³
